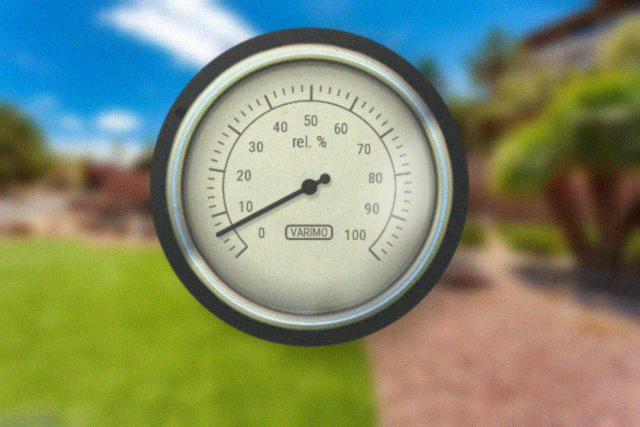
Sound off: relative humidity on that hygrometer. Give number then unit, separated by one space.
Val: 6 %
